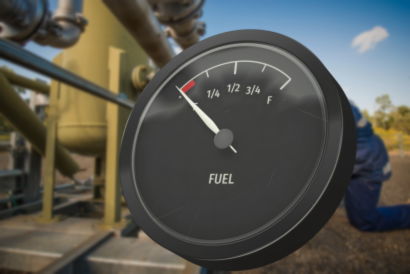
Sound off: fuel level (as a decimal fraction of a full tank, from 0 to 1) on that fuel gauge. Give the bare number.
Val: 0
